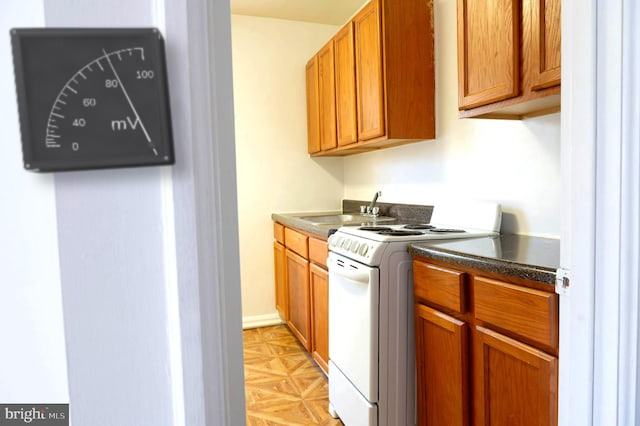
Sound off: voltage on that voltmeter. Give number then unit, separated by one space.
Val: 85 mV
